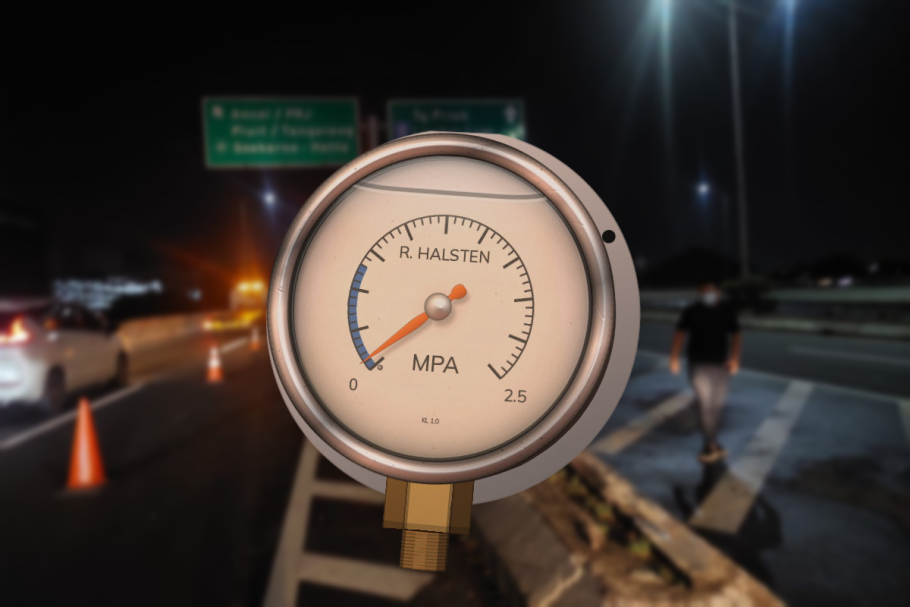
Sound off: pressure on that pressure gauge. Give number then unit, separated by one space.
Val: 0.05 MPa
